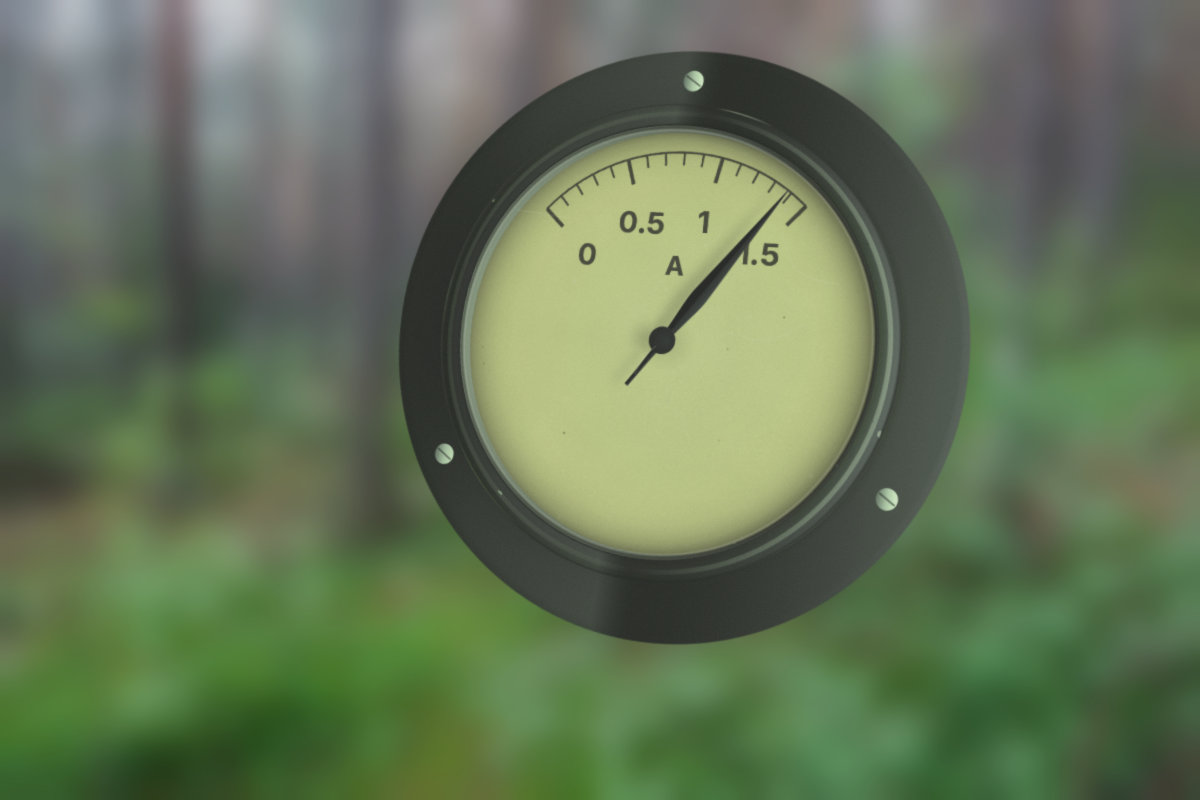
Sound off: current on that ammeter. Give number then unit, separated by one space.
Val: 1.4 A
